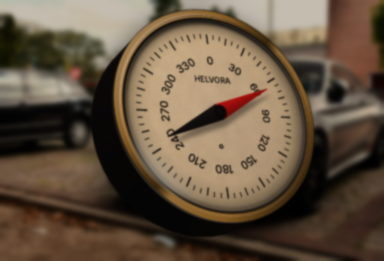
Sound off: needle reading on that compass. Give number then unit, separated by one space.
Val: 65 °
